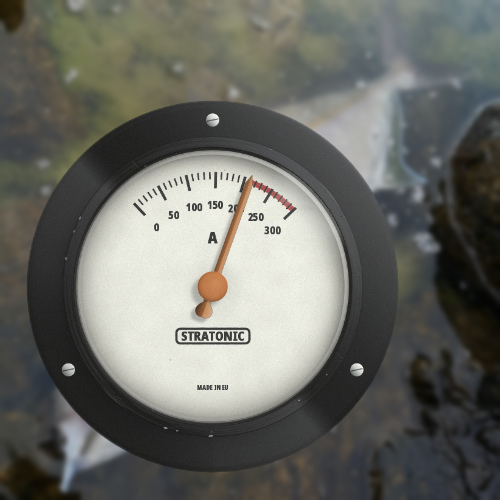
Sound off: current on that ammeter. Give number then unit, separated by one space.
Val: 210 A
